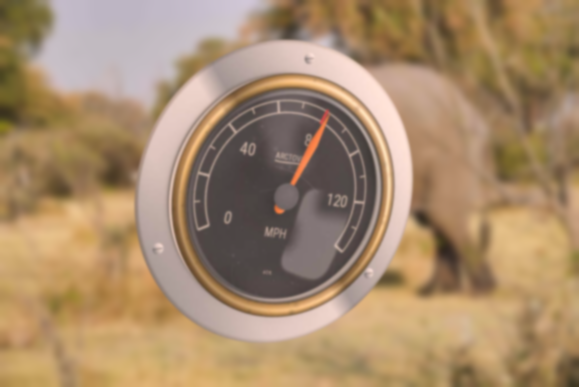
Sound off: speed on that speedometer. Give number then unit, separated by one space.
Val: 80 mph
